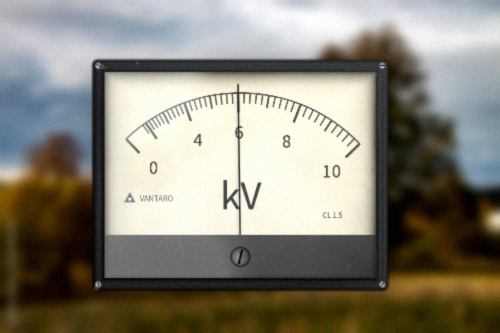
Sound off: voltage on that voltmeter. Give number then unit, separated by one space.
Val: 6 kV
